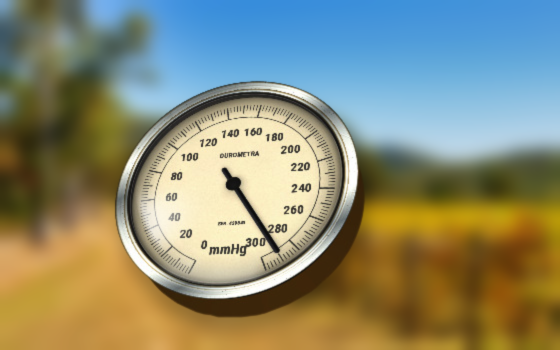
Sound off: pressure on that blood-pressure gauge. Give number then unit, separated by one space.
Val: 290 mmHg
